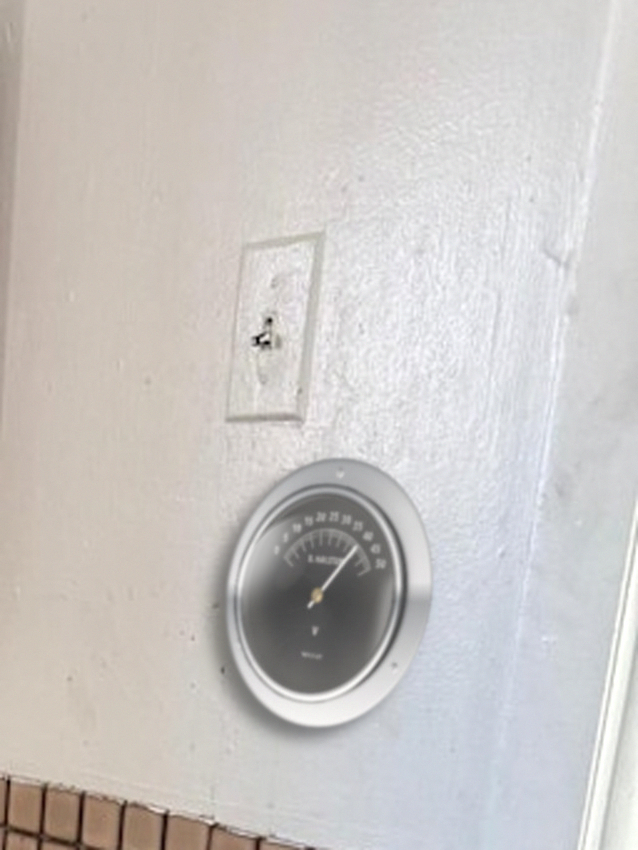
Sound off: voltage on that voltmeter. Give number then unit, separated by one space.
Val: 40 V
